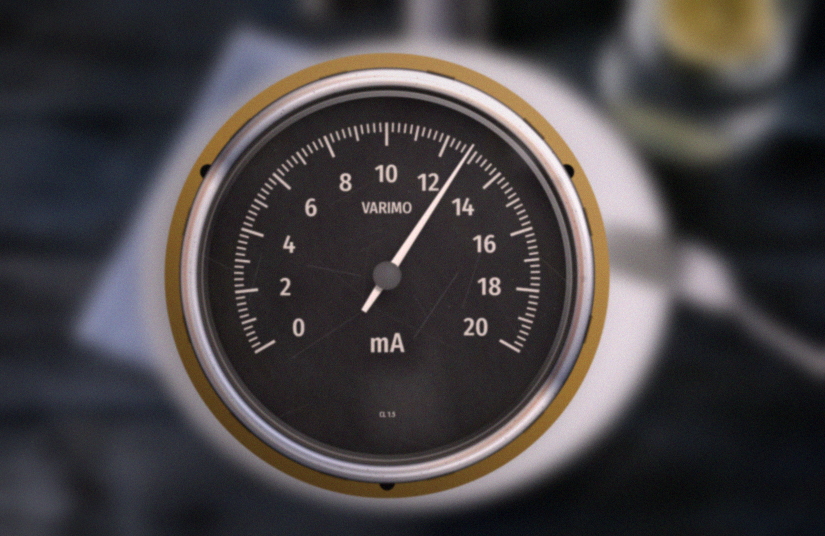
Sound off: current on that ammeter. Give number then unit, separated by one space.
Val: 12.8 mA
